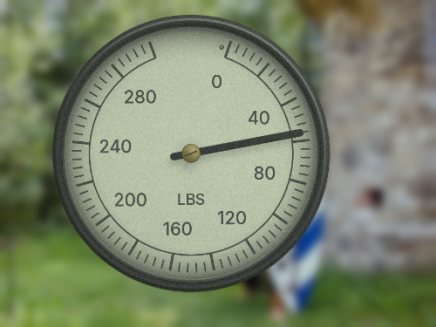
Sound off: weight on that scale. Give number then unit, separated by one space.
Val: 56 lb
